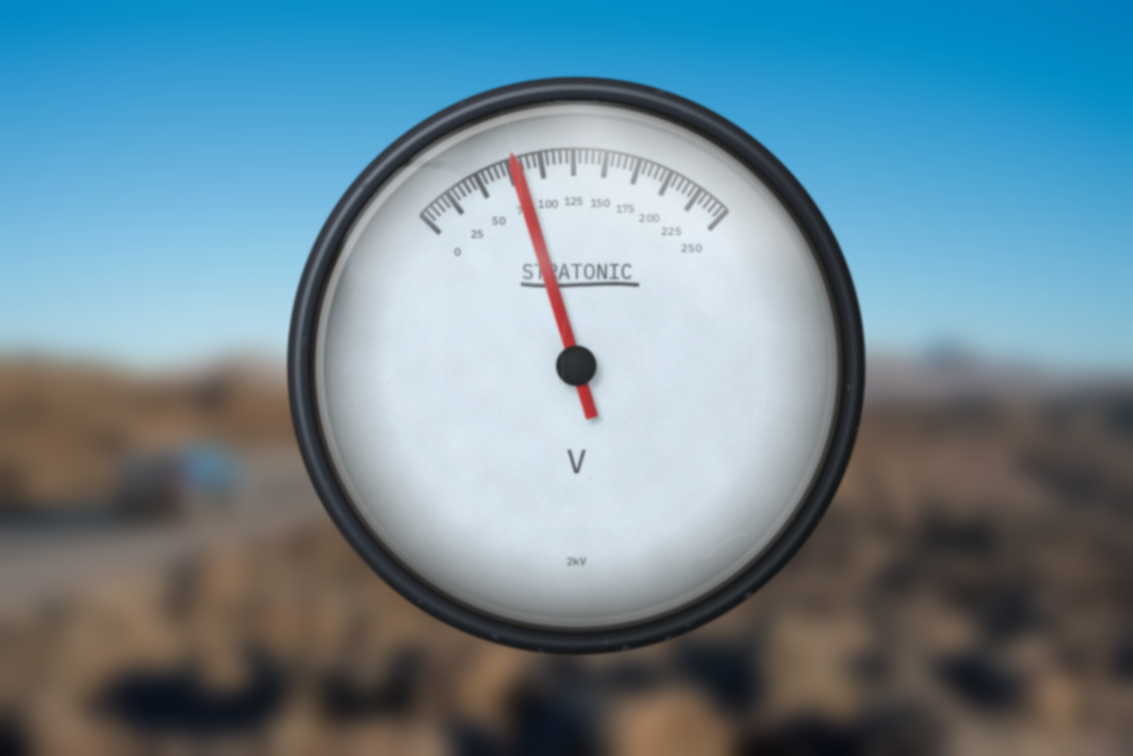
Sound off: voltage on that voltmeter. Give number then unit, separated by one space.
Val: 80 V
